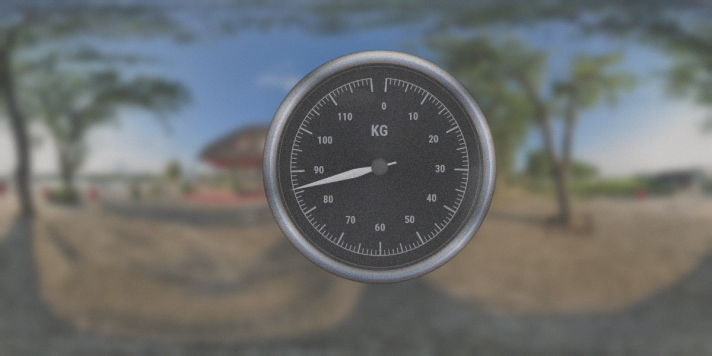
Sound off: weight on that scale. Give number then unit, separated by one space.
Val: 86 kg
